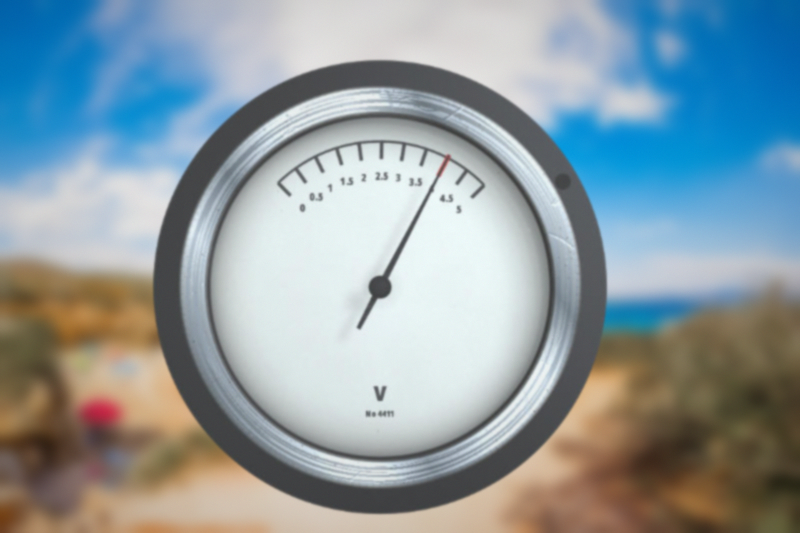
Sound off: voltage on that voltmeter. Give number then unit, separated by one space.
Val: 4 V
